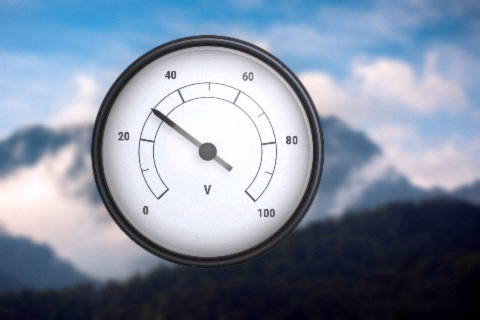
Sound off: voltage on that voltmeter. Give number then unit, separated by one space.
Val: 30 V
